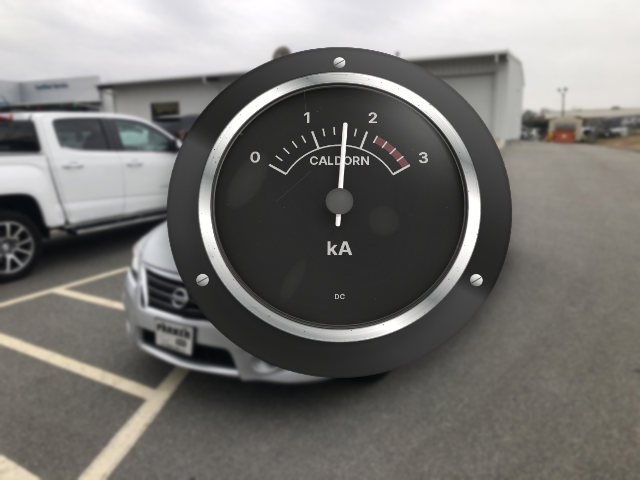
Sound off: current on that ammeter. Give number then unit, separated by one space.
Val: 1.6 kA
